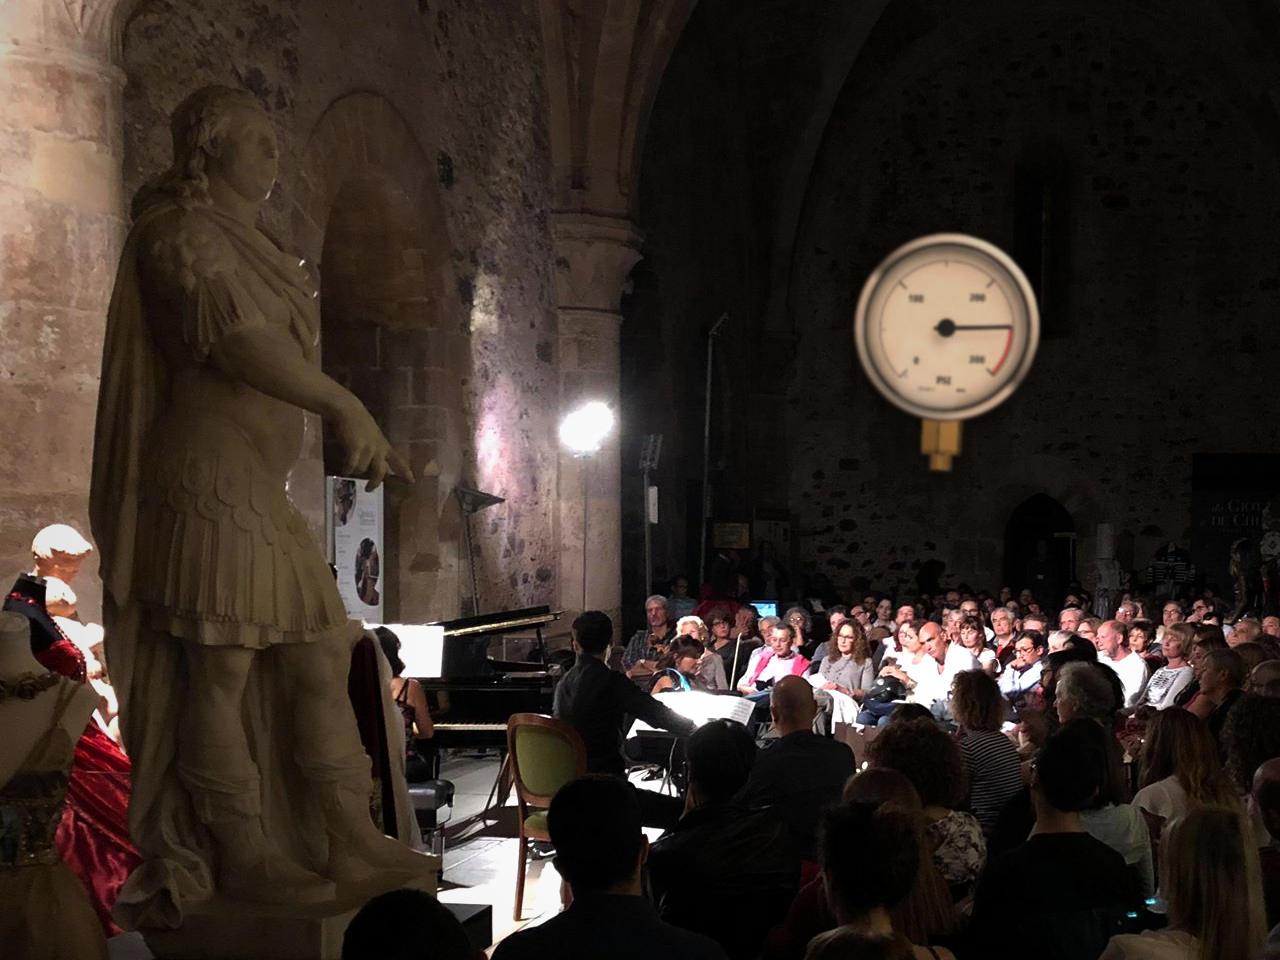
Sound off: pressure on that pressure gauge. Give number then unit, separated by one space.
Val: 250 psi
